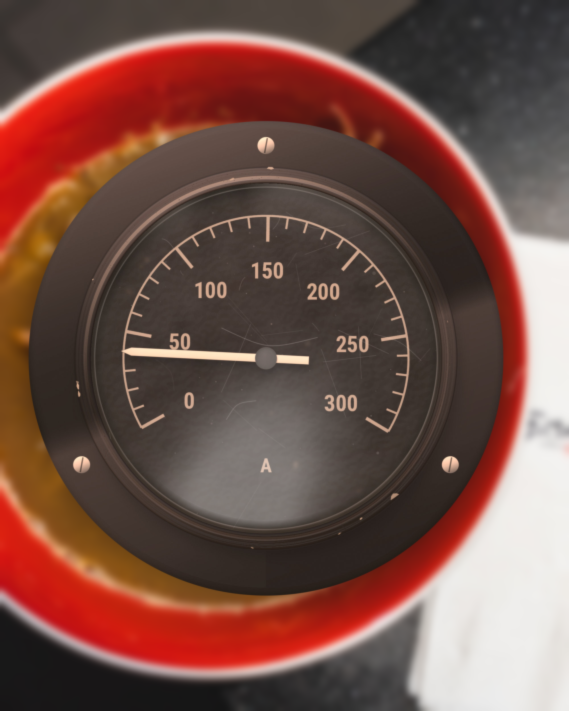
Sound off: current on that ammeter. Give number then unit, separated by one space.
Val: 40 A
